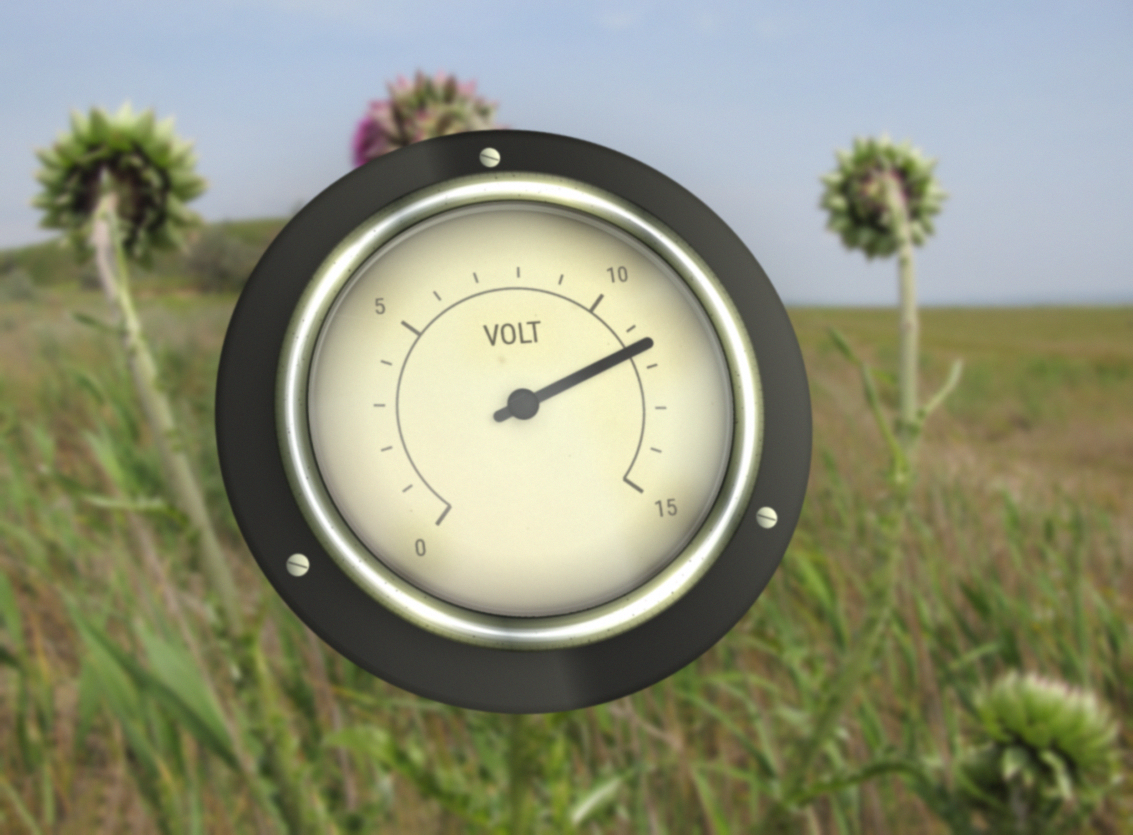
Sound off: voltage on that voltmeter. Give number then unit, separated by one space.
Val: 11.5 V
